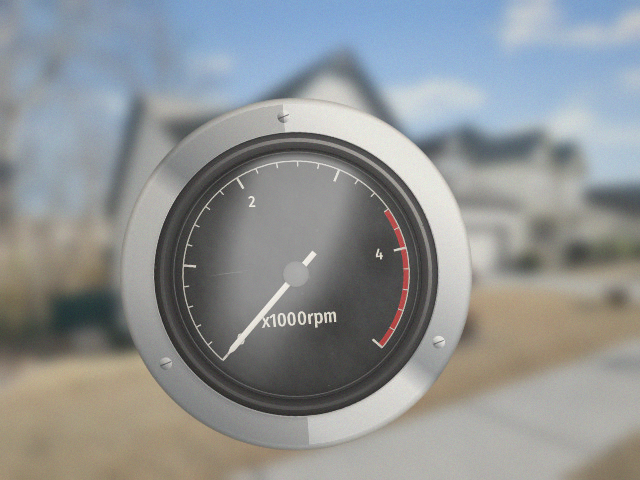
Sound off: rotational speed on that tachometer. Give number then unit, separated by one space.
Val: 0 rpm
